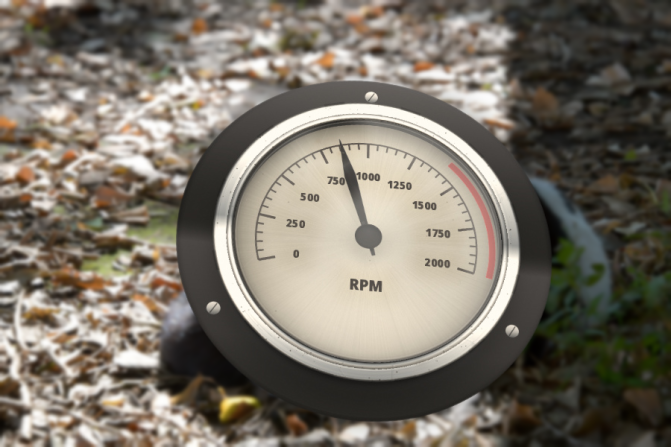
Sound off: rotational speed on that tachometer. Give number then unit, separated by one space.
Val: 850 rpm
